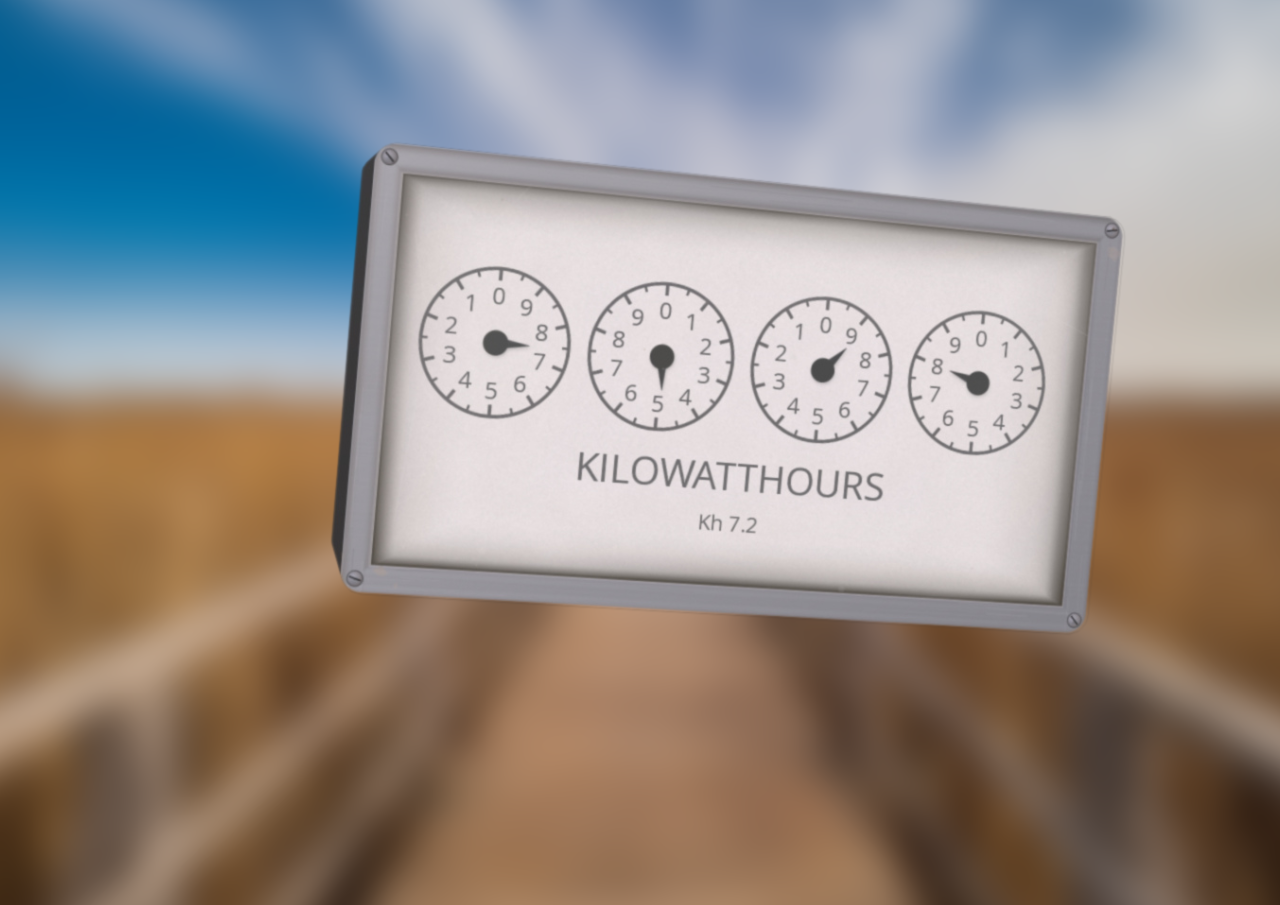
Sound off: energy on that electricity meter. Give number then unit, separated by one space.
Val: 7488 kWh
